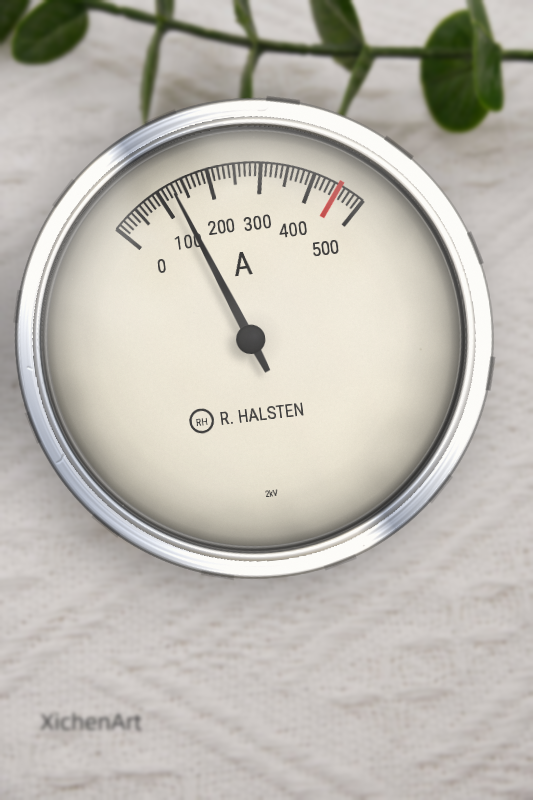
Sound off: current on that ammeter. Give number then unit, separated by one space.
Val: 130 A
